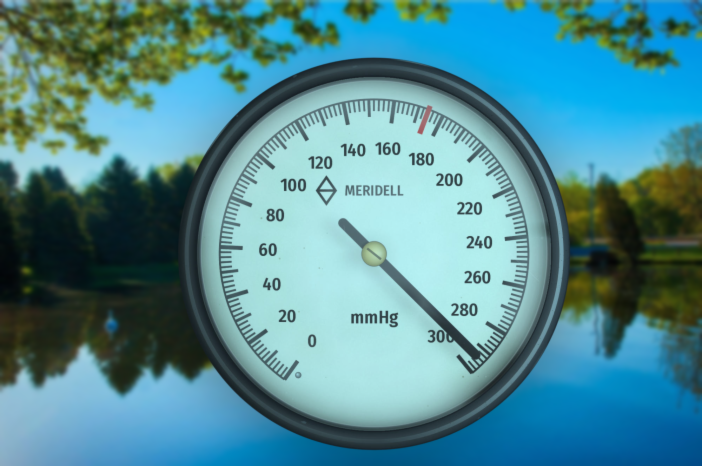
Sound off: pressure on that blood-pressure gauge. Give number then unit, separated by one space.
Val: 294 mmHg
